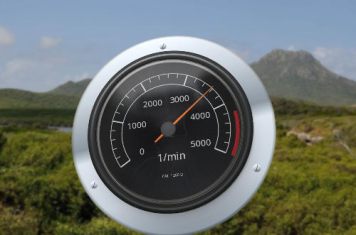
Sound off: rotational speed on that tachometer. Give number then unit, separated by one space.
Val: 3600 rpm
